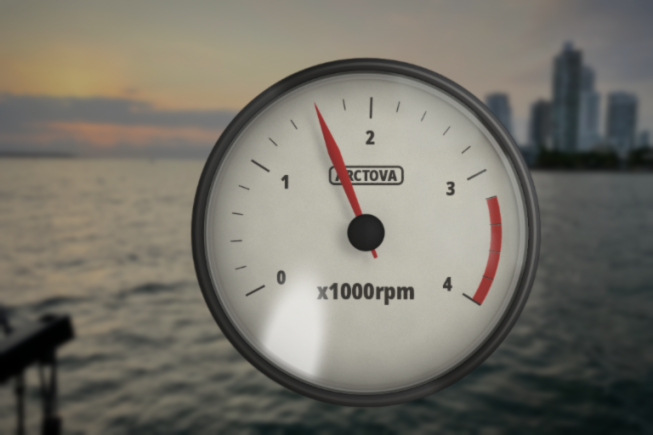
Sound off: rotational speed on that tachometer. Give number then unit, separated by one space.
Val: 1600 rpm
